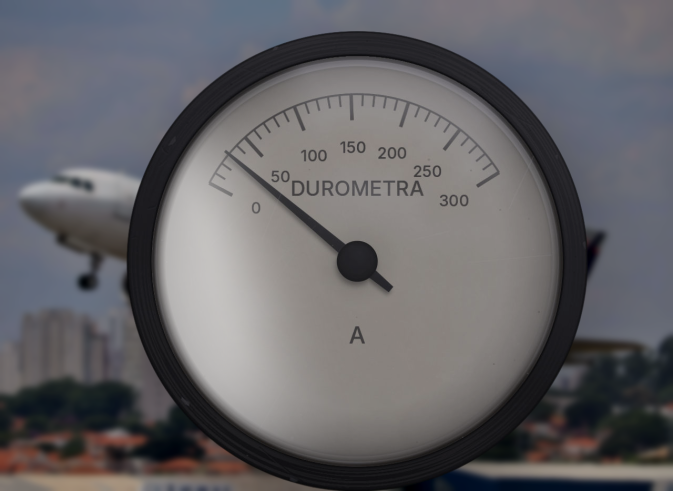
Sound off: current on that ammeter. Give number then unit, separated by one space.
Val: 30 A
